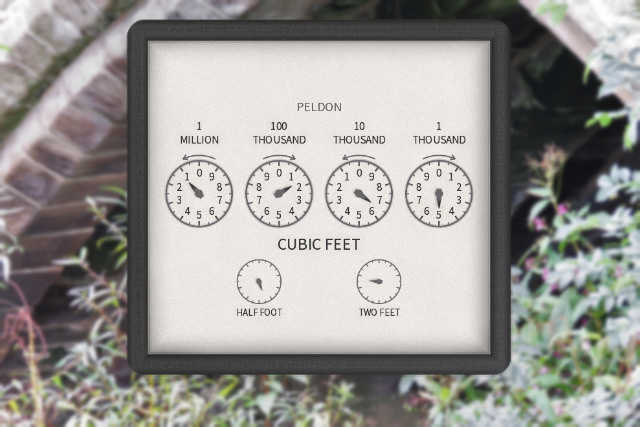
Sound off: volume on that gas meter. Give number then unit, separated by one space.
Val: 116500 ft³
